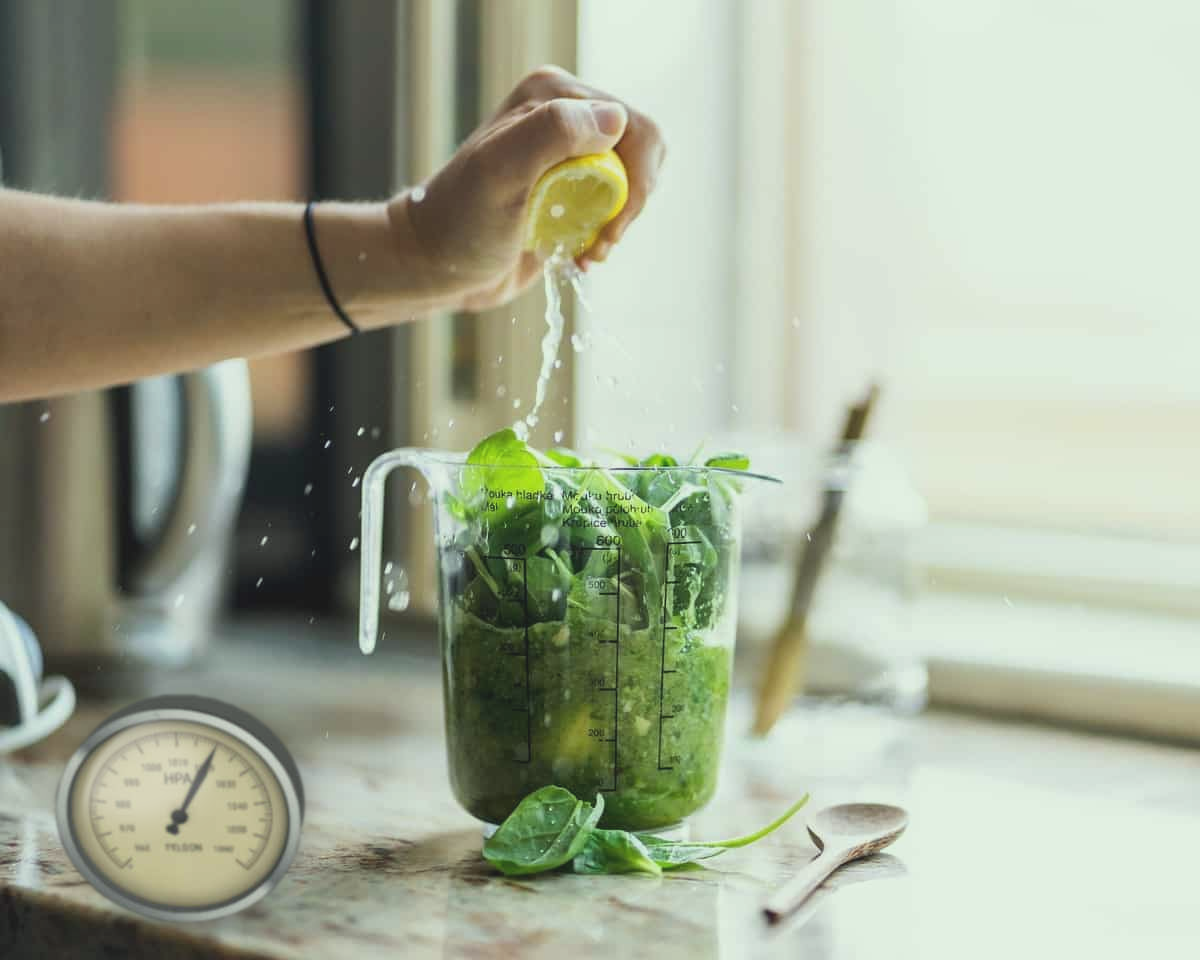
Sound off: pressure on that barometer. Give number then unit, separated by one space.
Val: 1020 hPa
